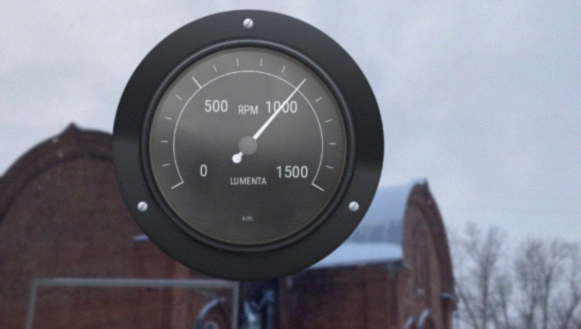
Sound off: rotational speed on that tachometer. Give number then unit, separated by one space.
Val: 1000 rpm
